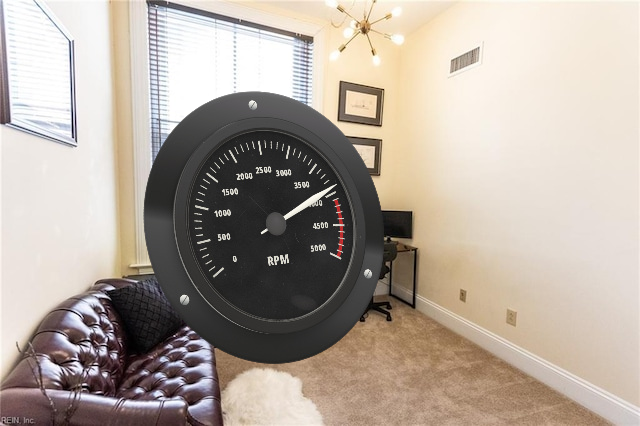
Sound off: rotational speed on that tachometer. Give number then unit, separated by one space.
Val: 3900 rpm
